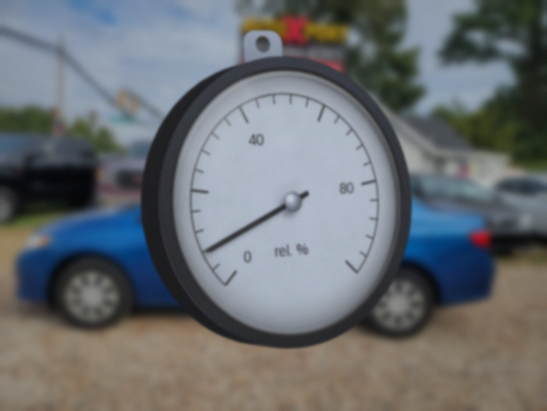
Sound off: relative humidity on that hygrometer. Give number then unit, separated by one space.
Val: 8 %
